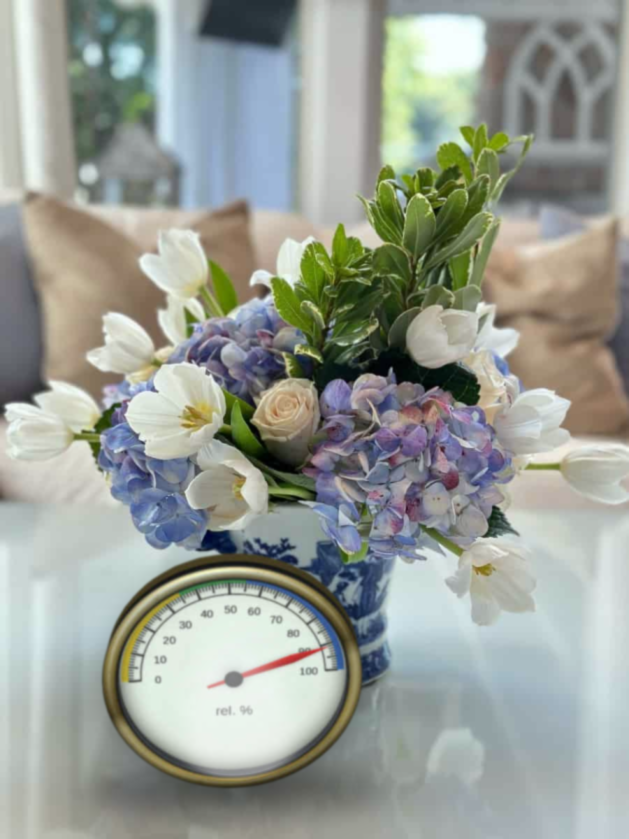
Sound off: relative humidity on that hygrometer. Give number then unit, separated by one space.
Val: 90 %
